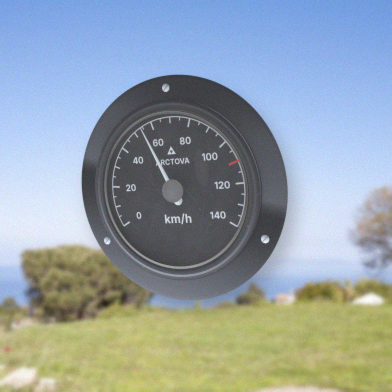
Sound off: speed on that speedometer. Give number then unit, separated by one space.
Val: 55 km/h
